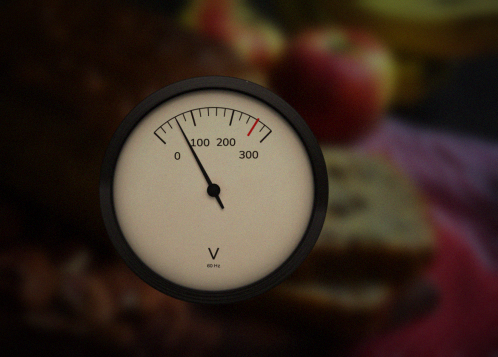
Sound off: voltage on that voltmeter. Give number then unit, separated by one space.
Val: 60 V
